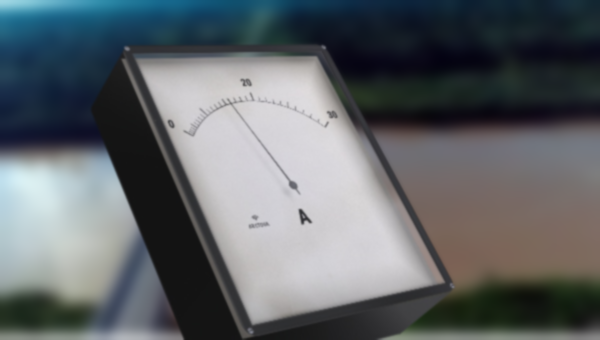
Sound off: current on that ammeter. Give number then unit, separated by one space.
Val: 15 A
